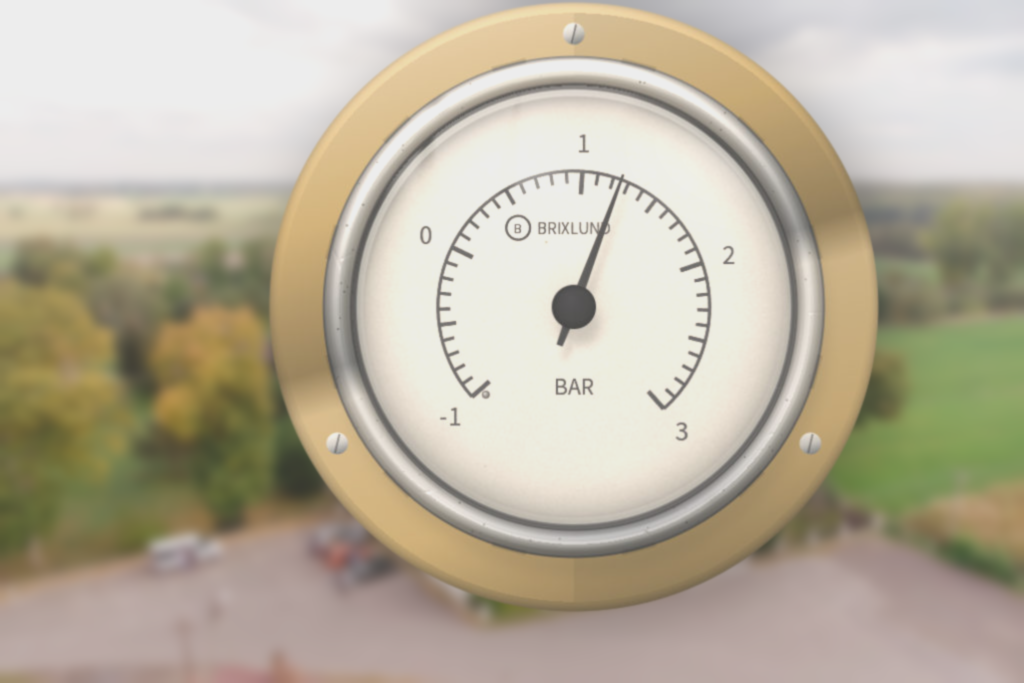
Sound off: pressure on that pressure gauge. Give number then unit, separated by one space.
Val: 1.25 bar
